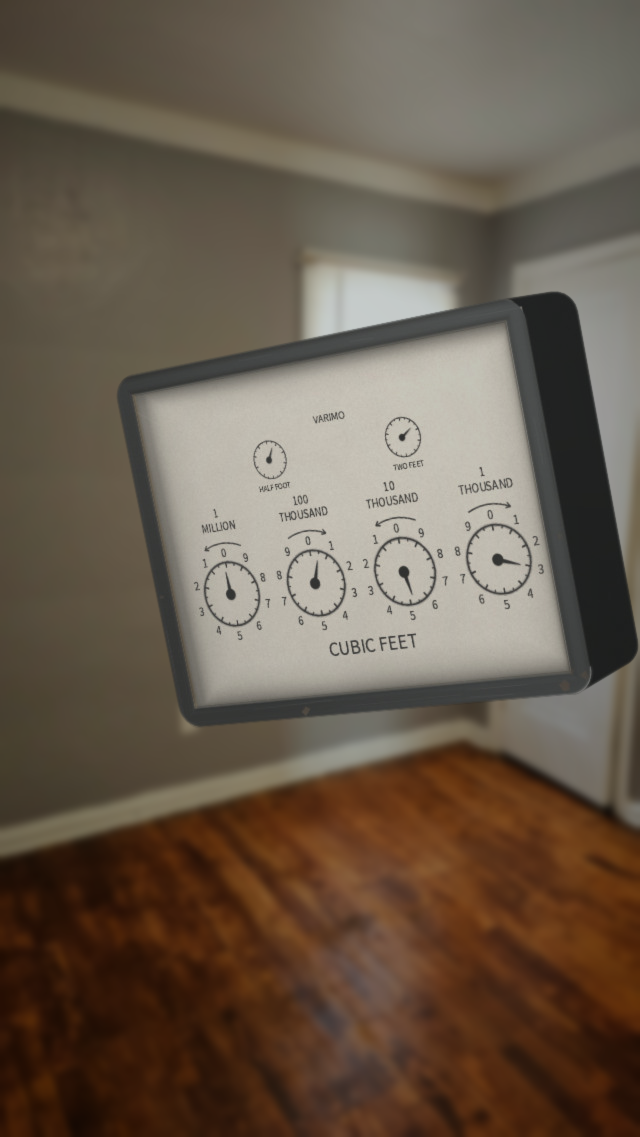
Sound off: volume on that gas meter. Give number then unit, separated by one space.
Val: 5300 ft³
